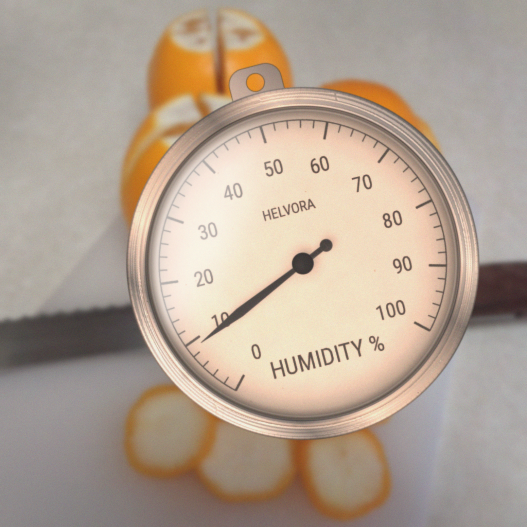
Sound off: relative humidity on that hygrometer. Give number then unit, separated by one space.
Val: 9 %
